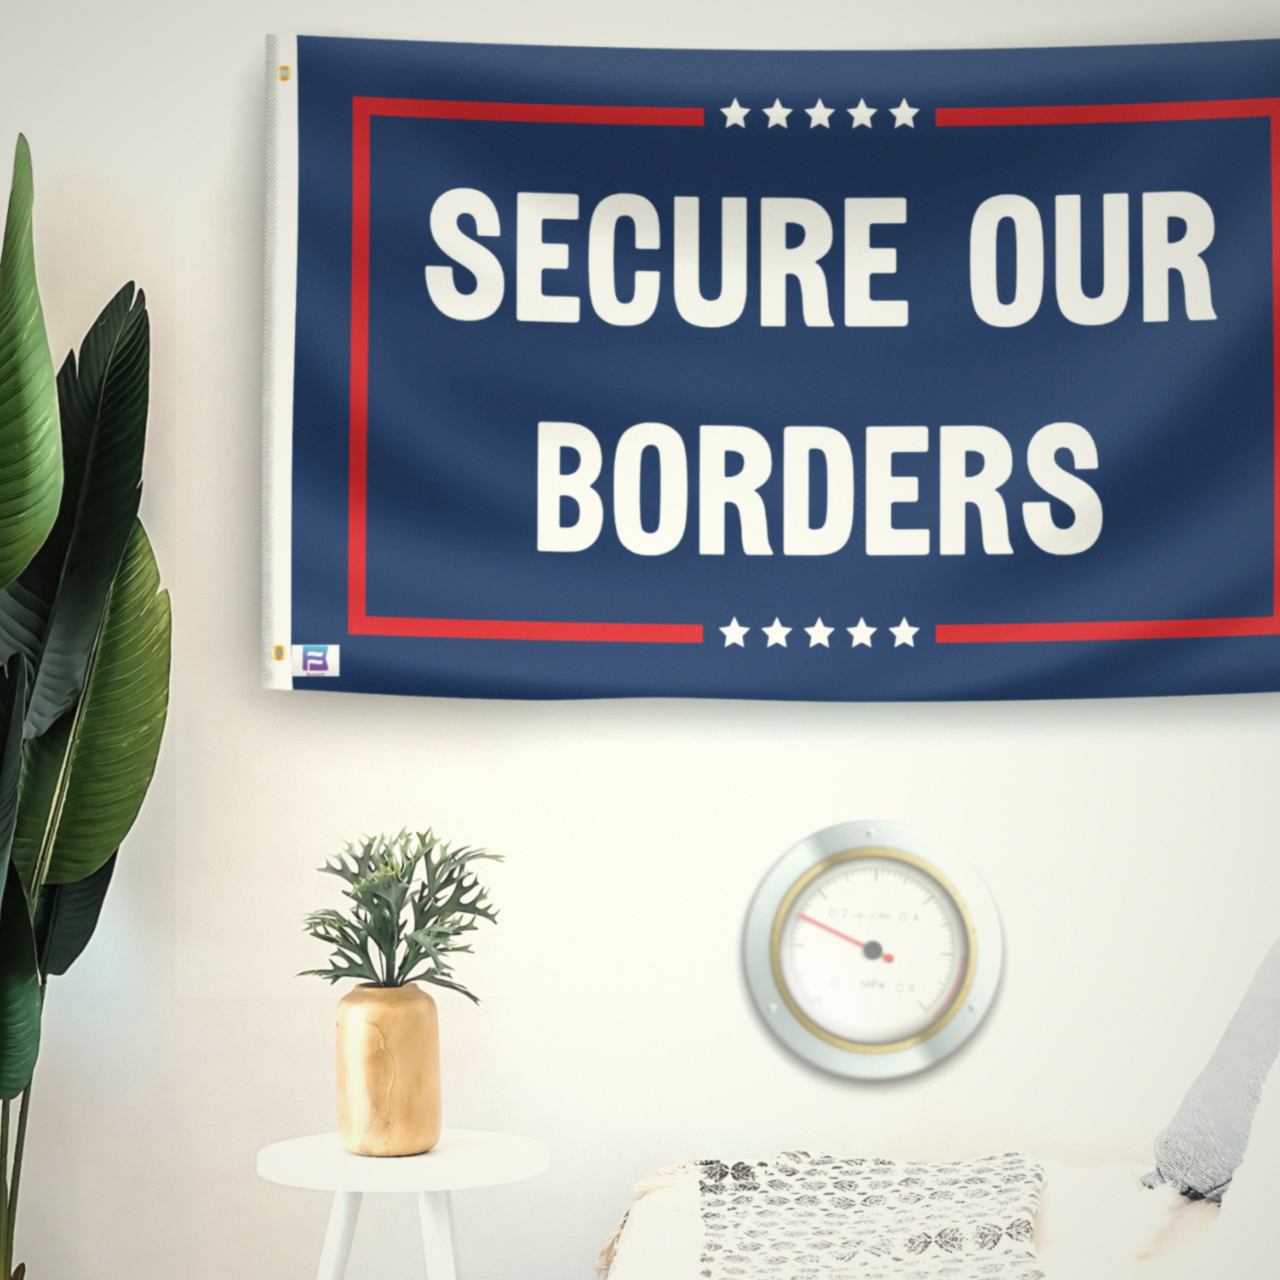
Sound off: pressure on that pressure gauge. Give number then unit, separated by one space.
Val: 0.15 MPa
